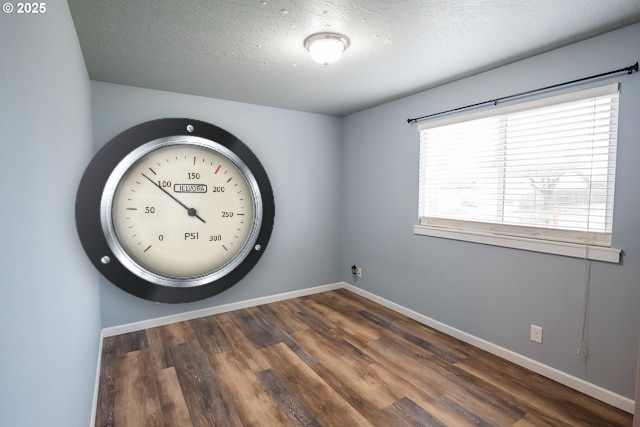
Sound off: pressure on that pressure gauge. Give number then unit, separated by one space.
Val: 90 psi
